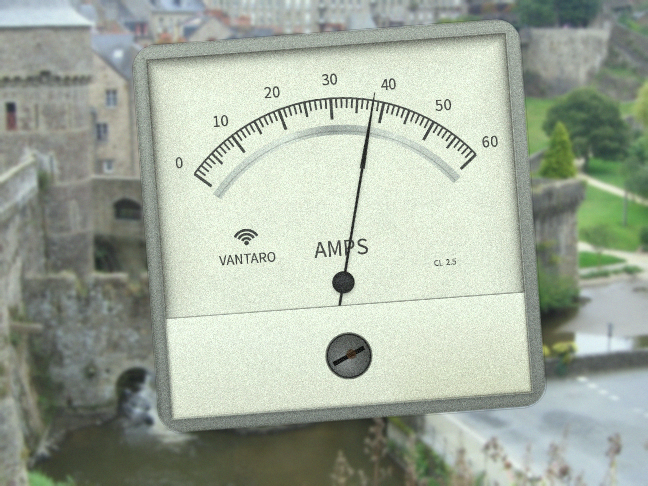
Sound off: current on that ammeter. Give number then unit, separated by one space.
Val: 38 A
